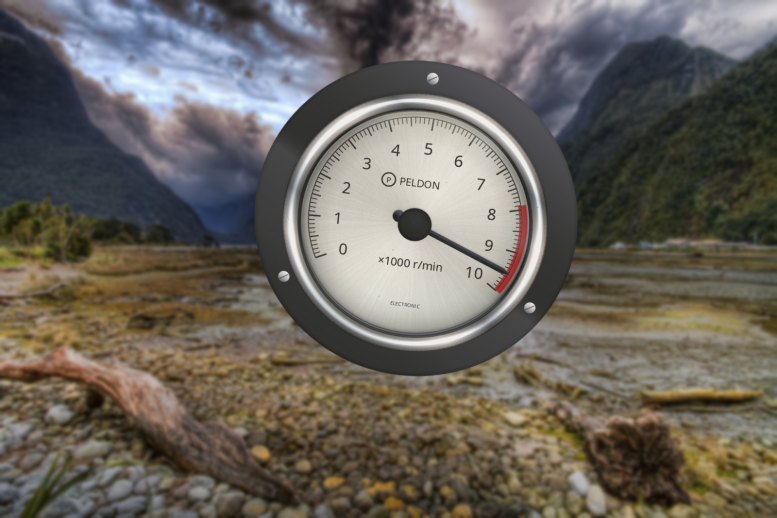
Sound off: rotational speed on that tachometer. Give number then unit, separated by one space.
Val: 9500 rpm
